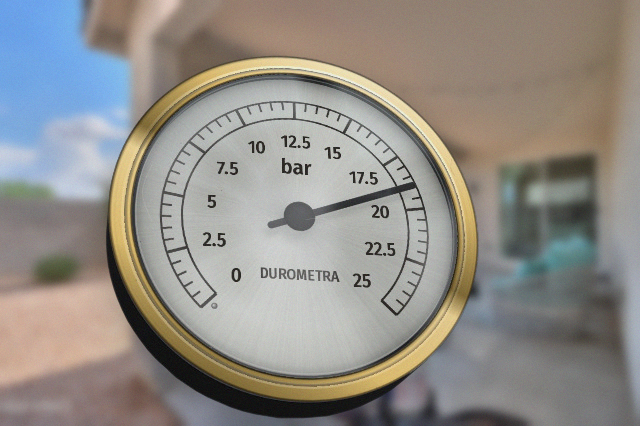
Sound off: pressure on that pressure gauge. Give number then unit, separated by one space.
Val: 19 bar
